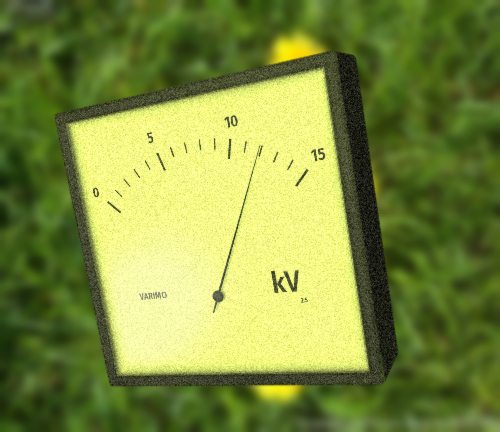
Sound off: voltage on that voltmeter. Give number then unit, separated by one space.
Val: 12 kV
